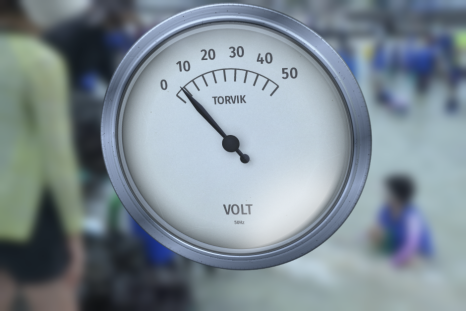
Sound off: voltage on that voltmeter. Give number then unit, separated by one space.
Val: 5 V
